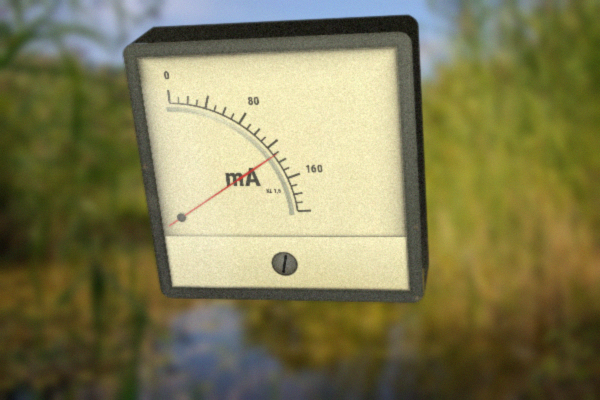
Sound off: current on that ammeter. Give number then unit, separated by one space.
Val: 130 mA
